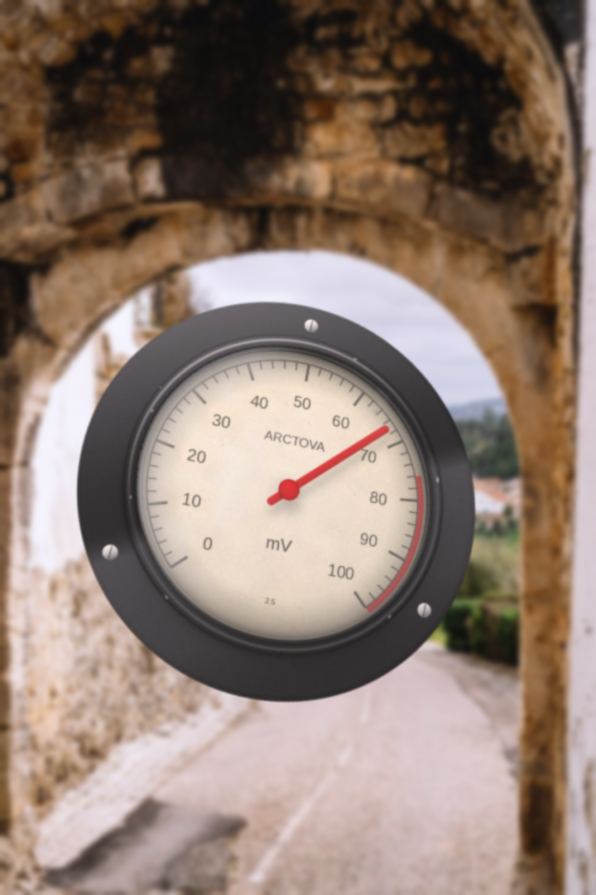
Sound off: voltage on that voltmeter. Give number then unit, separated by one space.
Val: 67 mV
